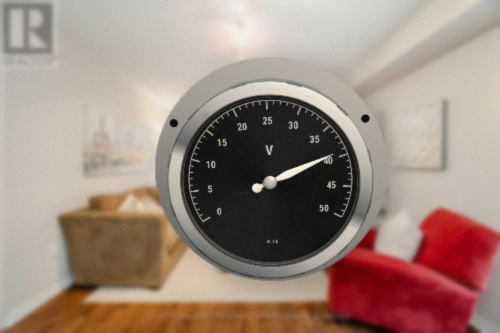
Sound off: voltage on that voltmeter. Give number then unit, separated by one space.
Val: 39 V
